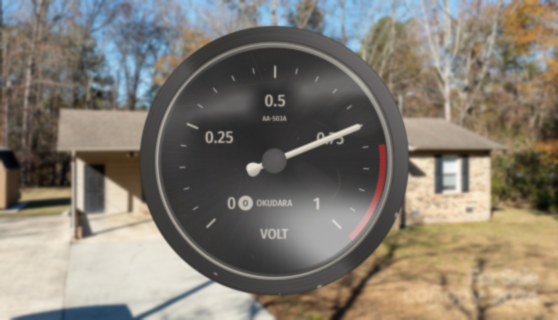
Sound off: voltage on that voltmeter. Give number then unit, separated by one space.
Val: 0.75 V
